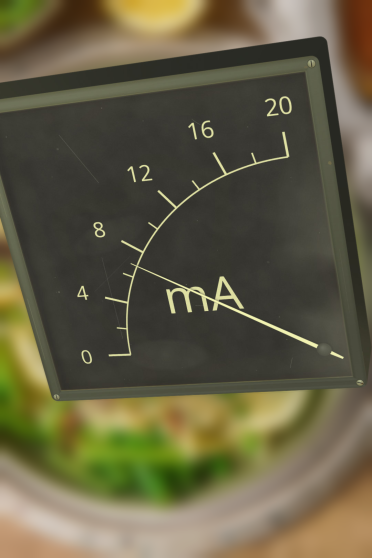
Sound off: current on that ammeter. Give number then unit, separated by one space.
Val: 7 mA
